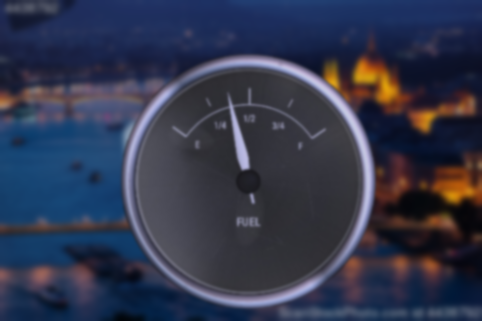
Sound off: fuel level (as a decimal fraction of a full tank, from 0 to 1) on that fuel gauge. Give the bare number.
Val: 0.375
